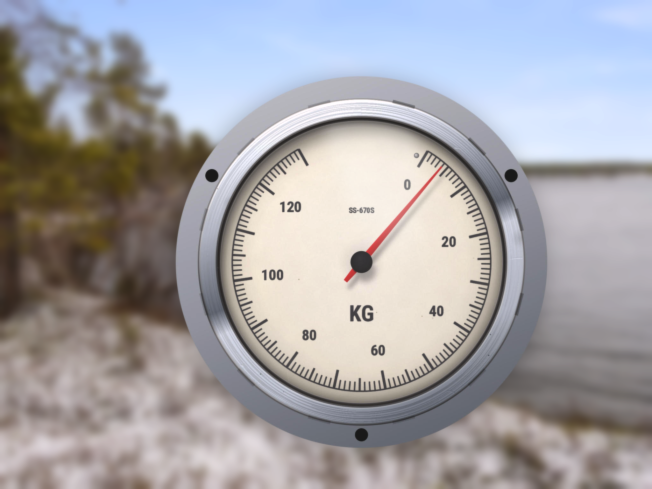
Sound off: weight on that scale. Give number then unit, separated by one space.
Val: 4 kg
